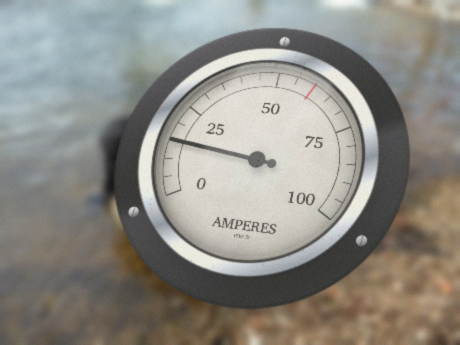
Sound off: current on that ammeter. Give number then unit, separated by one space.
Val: 15 A
